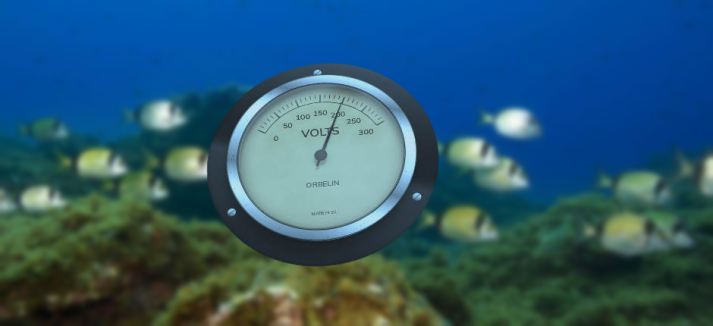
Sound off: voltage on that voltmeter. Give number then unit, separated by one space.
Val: 200 V
